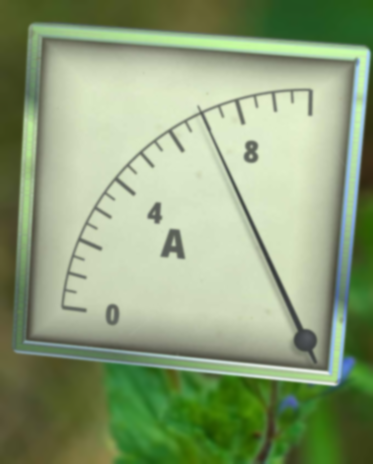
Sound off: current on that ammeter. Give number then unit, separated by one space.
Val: 7 A
